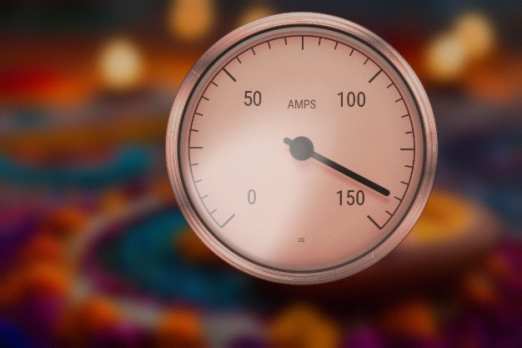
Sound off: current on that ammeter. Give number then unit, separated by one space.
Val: 140 A
